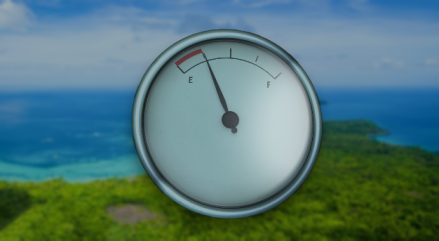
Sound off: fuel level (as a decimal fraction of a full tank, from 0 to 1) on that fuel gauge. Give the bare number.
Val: 0.25
